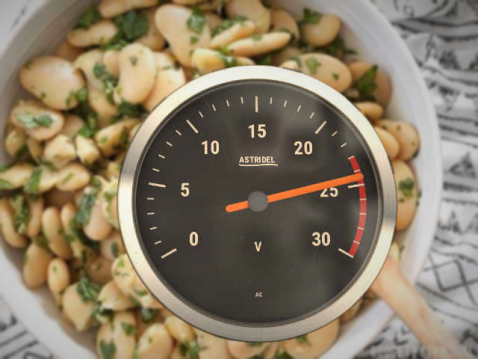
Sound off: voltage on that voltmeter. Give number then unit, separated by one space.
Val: 24.5 V
